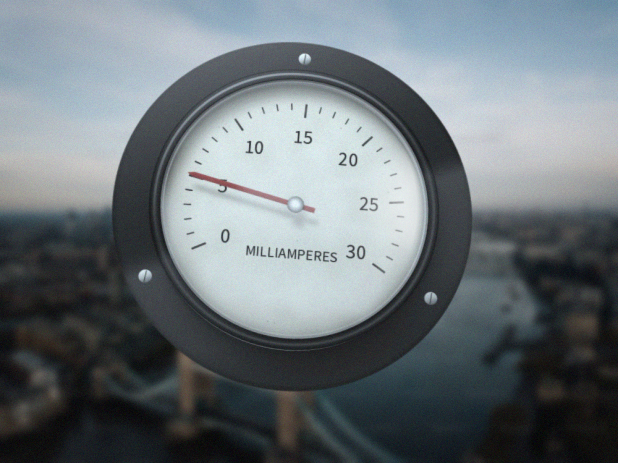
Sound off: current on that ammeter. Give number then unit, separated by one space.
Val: 5 mA
